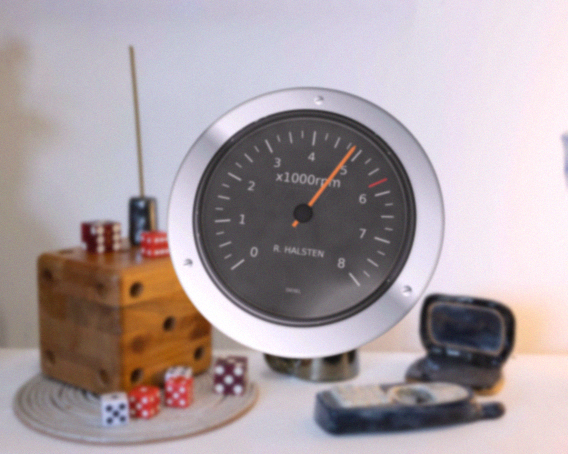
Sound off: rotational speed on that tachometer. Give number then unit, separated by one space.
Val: 4875 rpm
